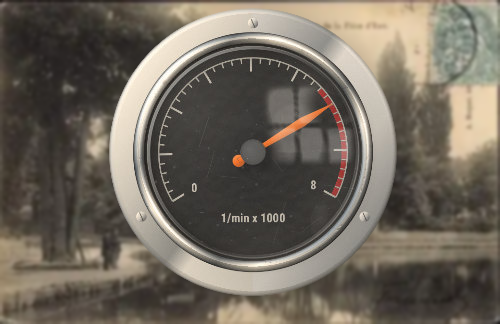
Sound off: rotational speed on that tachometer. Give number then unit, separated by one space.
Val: 6000 rpm
